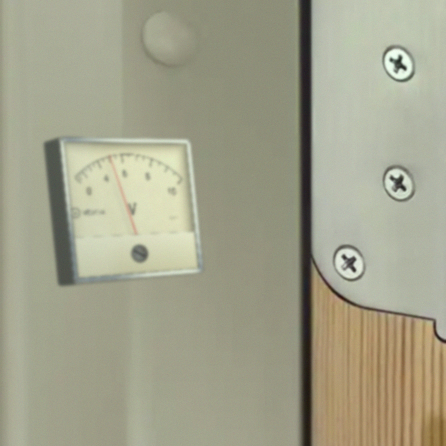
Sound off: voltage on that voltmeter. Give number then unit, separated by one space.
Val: 5 V
